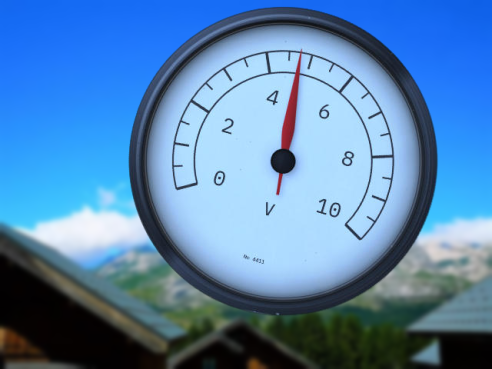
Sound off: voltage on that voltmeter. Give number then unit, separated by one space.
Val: 4.75 V
